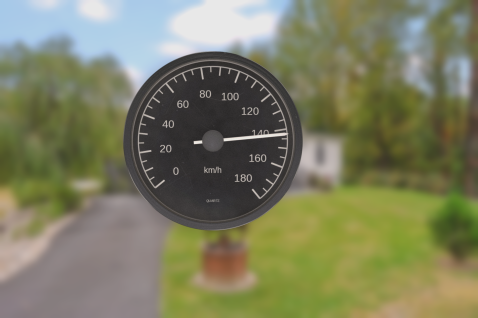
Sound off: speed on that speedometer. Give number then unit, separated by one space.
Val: 142.5 km/h
